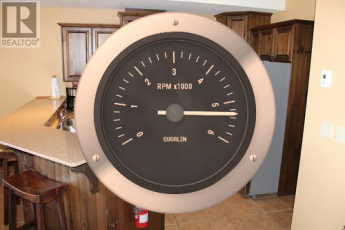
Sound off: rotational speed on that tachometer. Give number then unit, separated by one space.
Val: 5300 rpm
